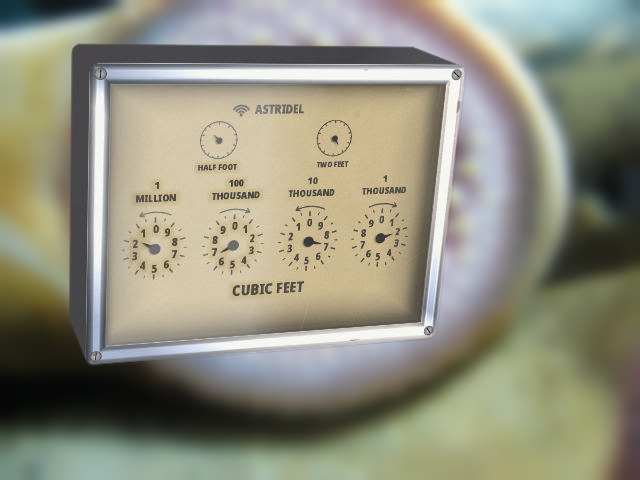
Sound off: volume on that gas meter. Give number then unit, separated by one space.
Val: 167200 ft³
